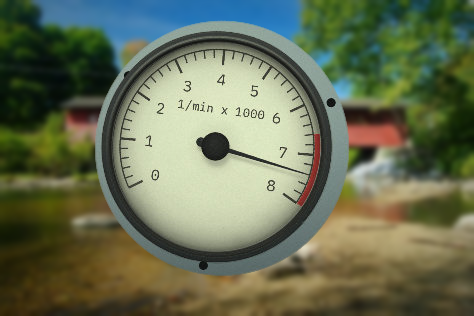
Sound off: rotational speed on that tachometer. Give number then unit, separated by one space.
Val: 7400 rpm
